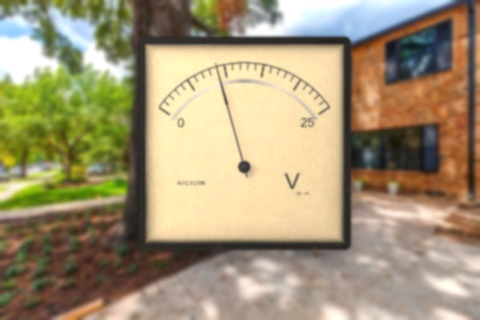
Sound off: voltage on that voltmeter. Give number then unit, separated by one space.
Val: 9 V
